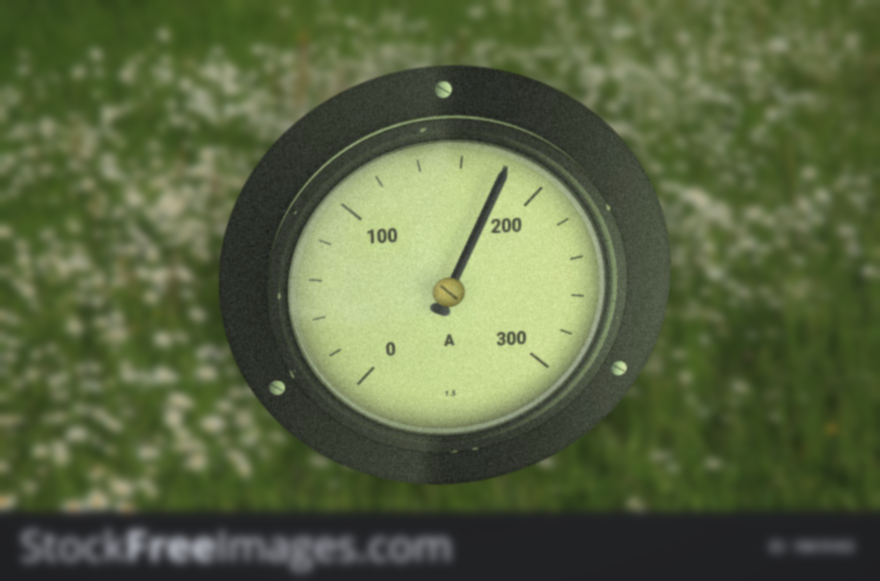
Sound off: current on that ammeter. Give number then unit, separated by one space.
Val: 180 A
